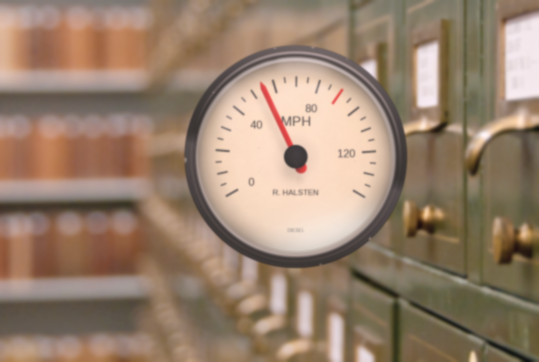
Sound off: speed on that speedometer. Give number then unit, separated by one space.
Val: 55 mph
